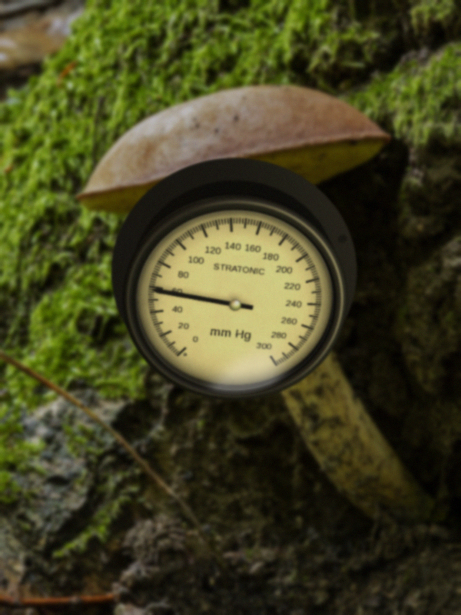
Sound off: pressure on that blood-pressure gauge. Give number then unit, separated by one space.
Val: 60 mmHg
